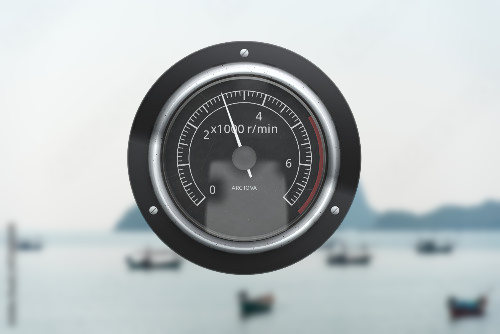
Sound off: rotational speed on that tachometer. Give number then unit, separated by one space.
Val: 3000 rpm
